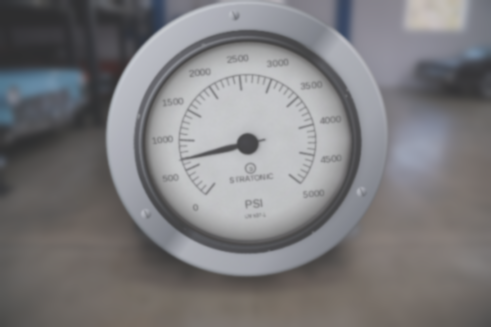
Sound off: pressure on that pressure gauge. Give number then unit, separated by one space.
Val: 700 psi
